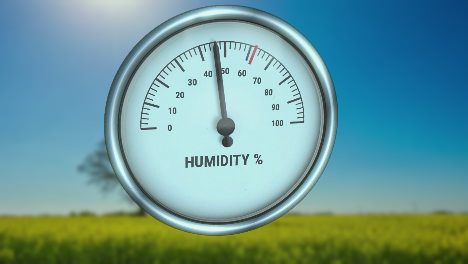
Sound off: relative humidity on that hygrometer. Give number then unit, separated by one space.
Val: 46 %
